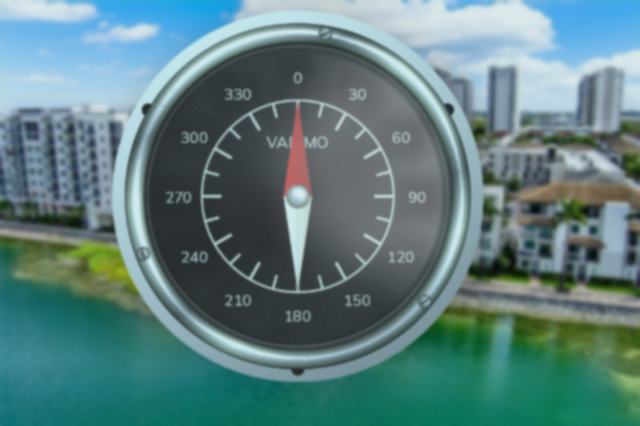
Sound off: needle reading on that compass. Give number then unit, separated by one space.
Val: 0 °
